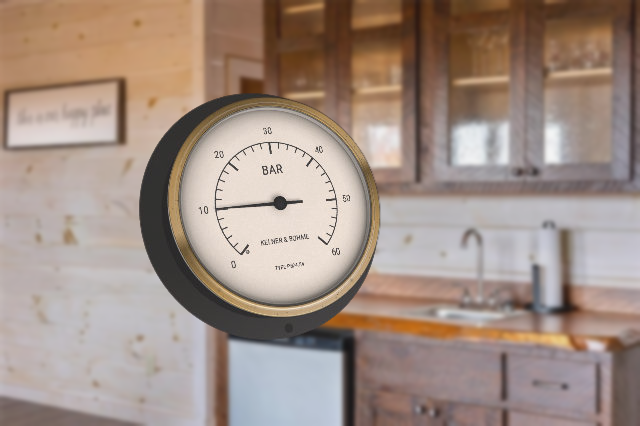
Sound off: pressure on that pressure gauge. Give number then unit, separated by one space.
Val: 10 bar
